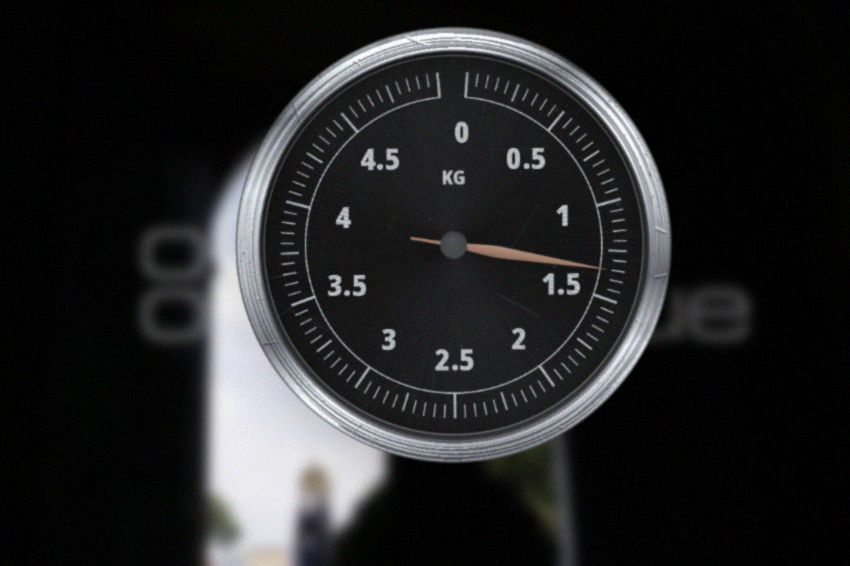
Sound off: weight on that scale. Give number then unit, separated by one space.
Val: 1.35 kg
